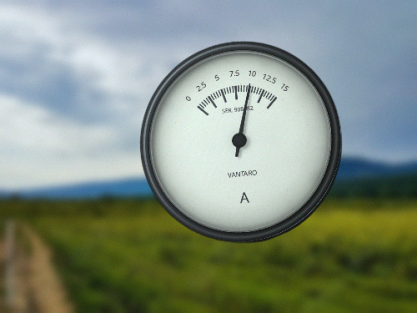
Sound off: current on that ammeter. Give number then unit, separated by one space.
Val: 10 A
